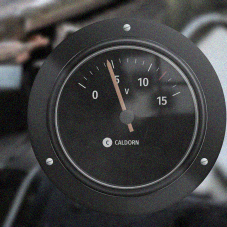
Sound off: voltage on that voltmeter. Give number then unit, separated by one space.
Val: 4.5 V
